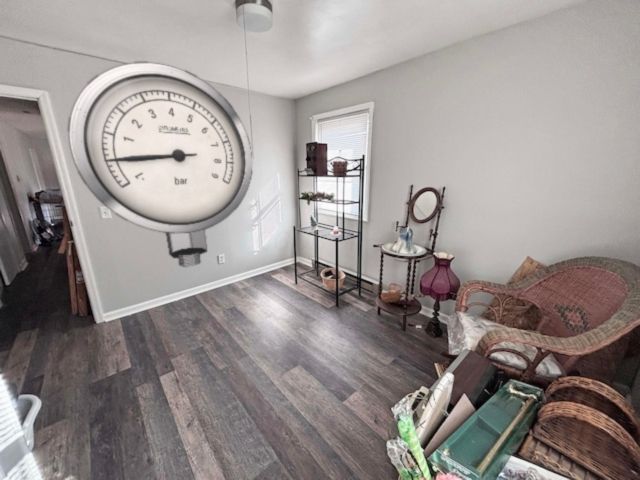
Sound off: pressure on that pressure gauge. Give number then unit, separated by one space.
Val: 0 bar
